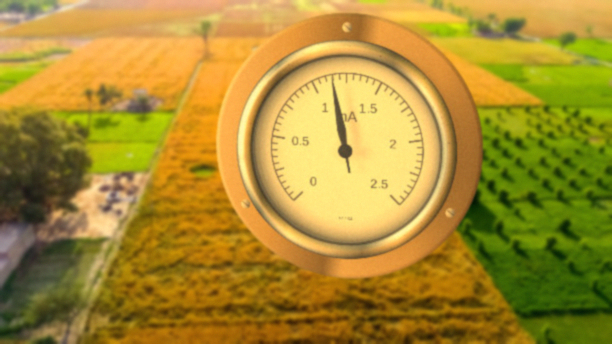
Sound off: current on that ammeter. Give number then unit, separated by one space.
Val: 1.15 mA
